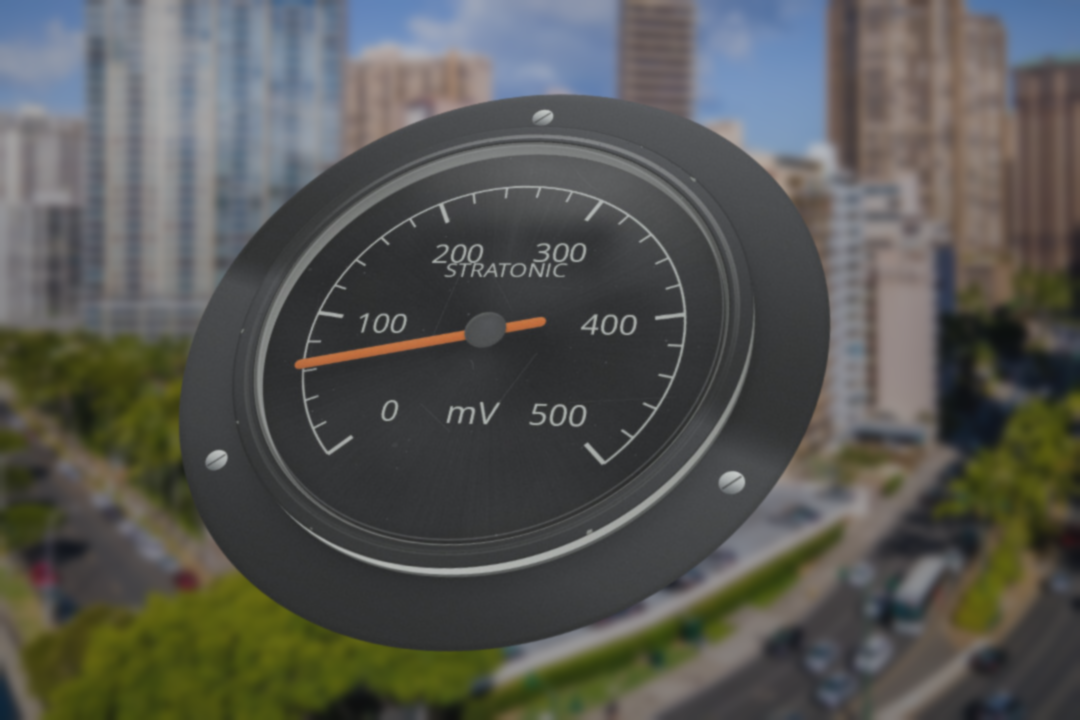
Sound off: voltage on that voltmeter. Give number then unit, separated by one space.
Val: 60 mV
